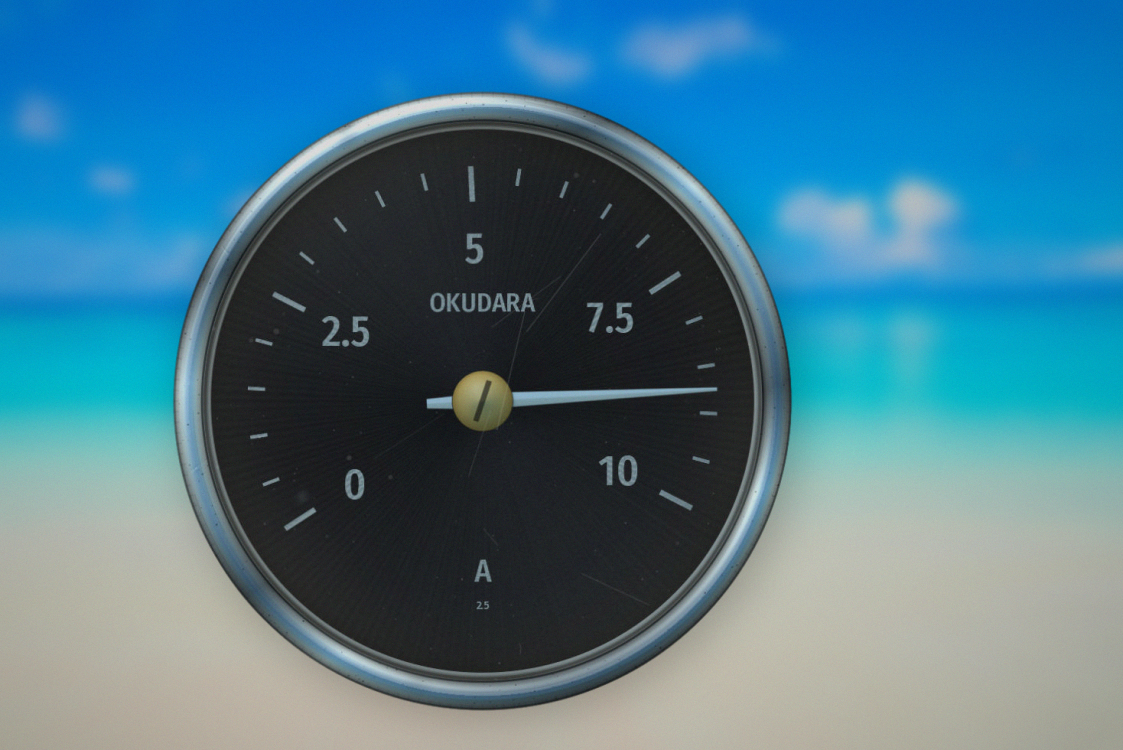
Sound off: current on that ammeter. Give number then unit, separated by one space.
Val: 8.75 A
